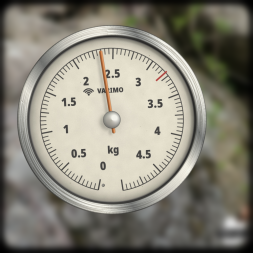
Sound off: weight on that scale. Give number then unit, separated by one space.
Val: 2.35 kg
